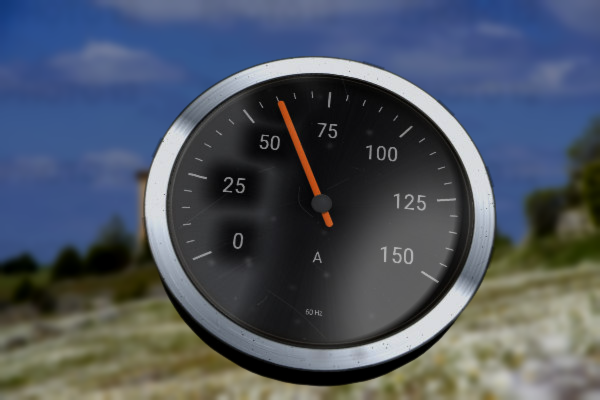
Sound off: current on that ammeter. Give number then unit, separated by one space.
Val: 60 A
